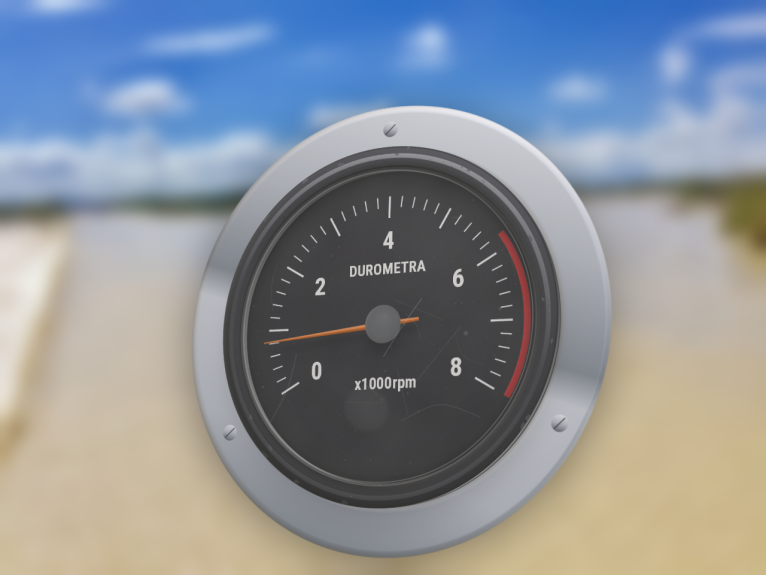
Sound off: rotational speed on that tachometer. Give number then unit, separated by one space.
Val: 800 rpm
